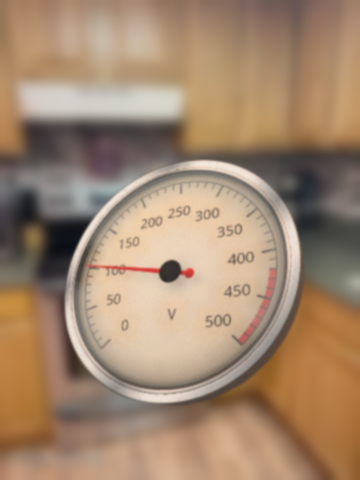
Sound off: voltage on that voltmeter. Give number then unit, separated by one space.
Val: 100 V
